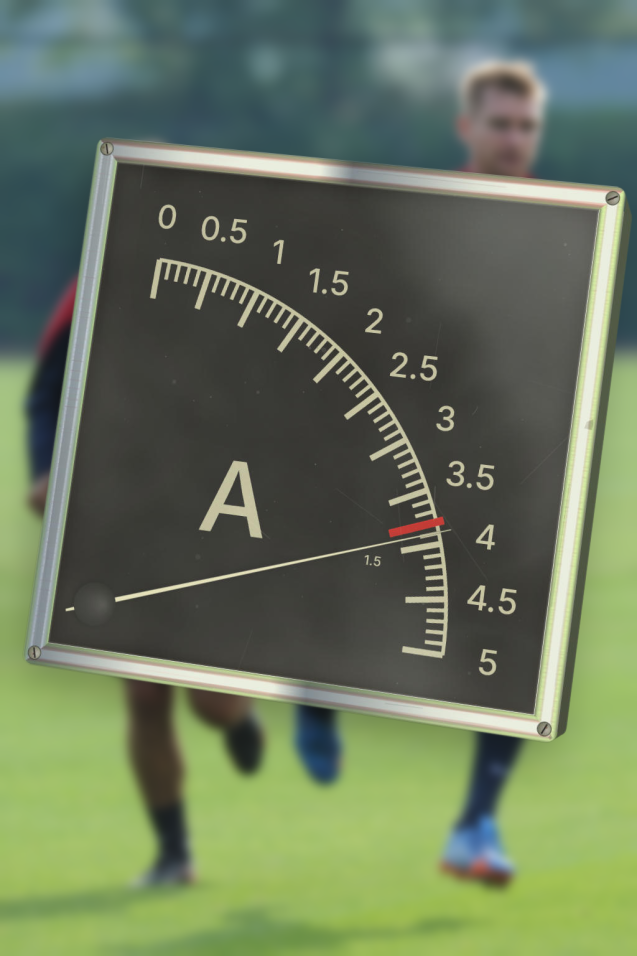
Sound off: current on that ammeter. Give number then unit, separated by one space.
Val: 3.9 A
